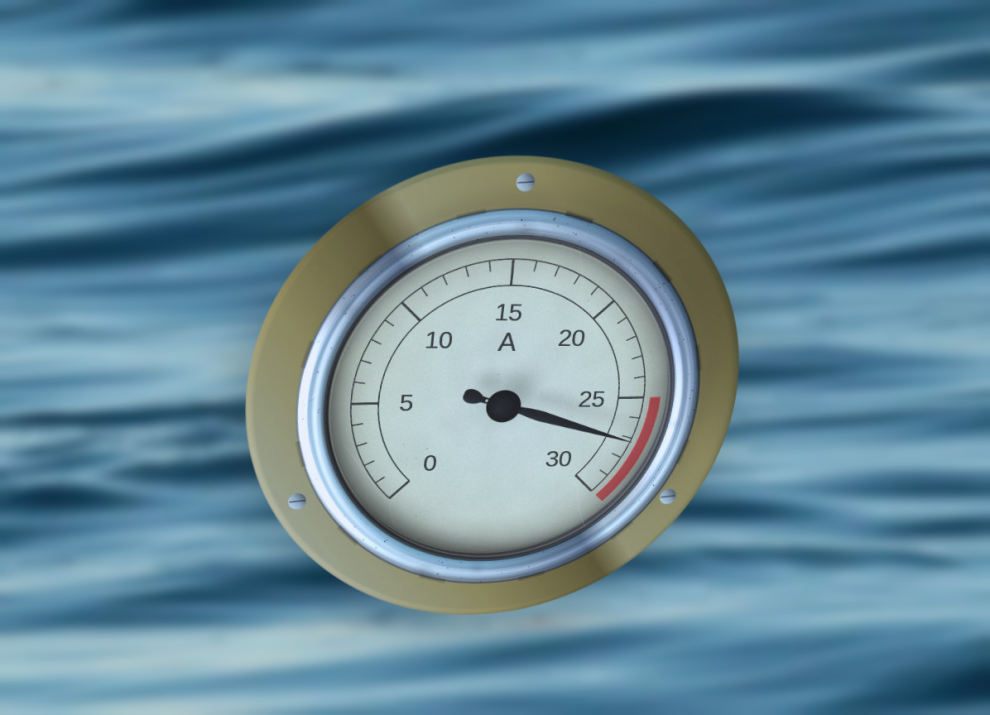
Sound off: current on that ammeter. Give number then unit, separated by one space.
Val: 27 A
